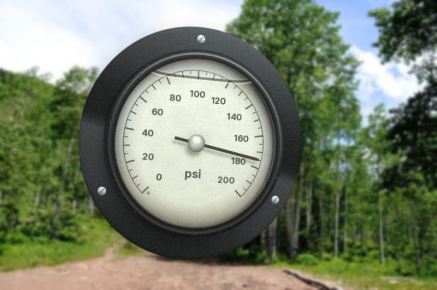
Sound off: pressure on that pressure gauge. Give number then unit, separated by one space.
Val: 175 psi
